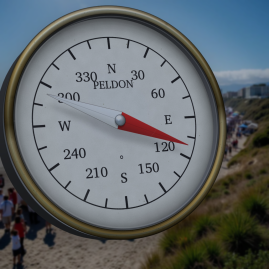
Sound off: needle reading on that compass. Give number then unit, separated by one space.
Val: 112.5 °
